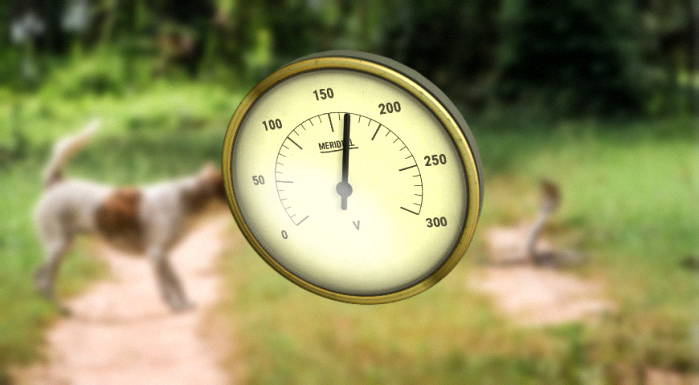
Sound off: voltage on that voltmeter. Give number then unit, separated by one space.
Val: 170 V
